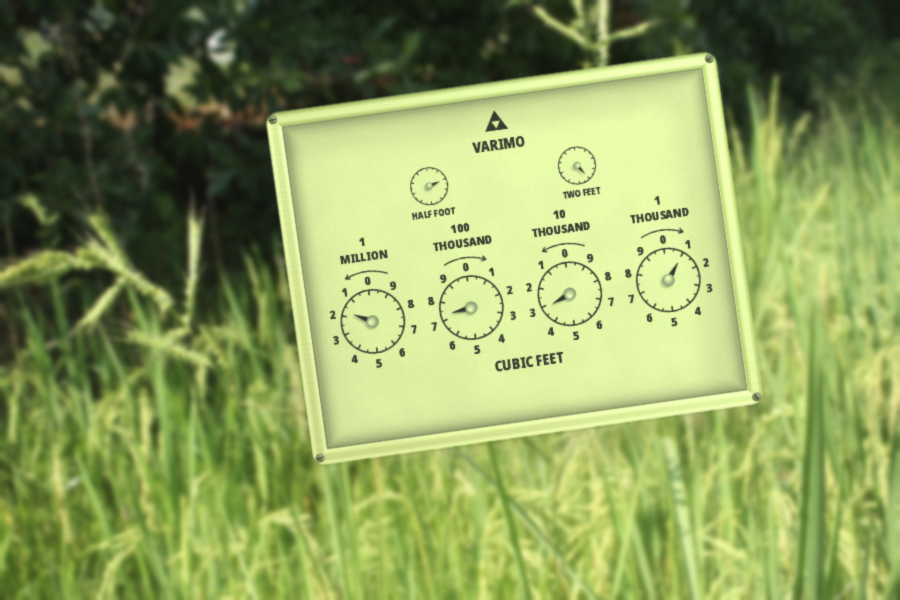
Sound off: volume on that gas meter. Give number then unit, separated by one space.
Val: 173100 ft³
